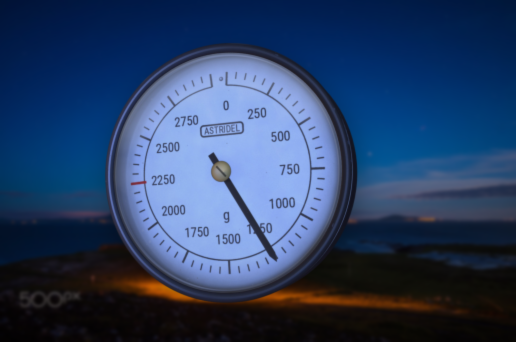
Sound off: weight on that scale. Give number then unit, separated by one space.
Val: 1250 g
